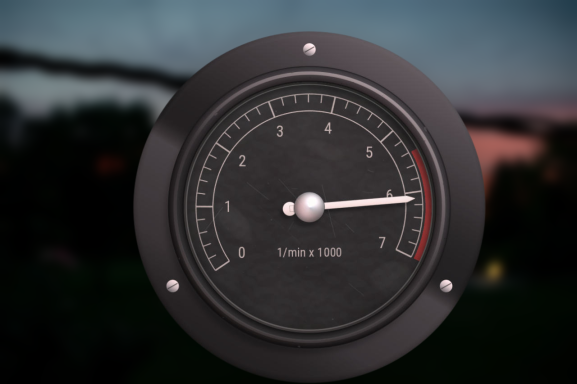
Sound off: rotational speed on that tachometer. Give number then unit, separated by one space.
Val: 6100 rpm
